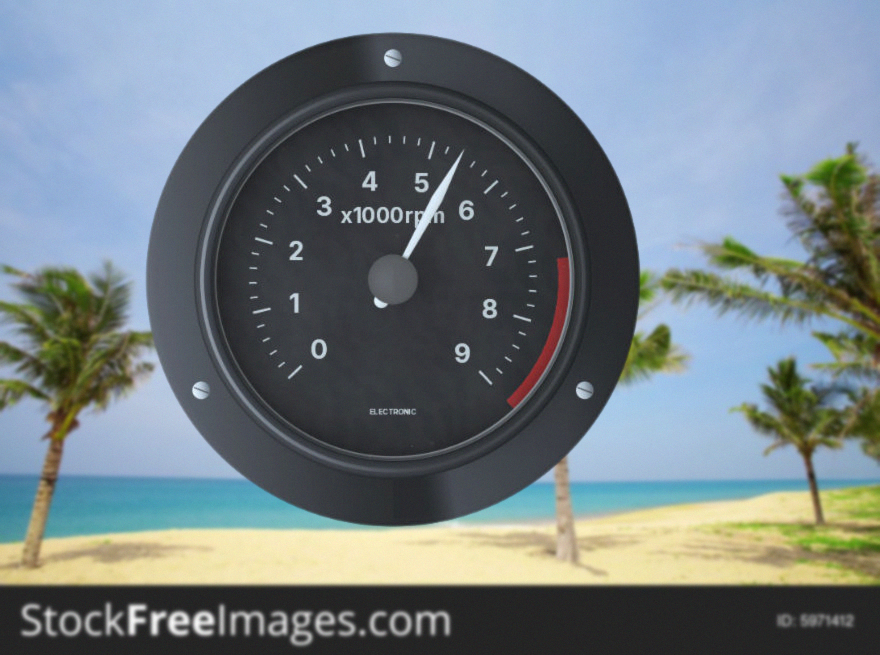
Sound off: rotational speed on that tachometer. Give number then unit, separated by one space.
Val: 5400 rpm
